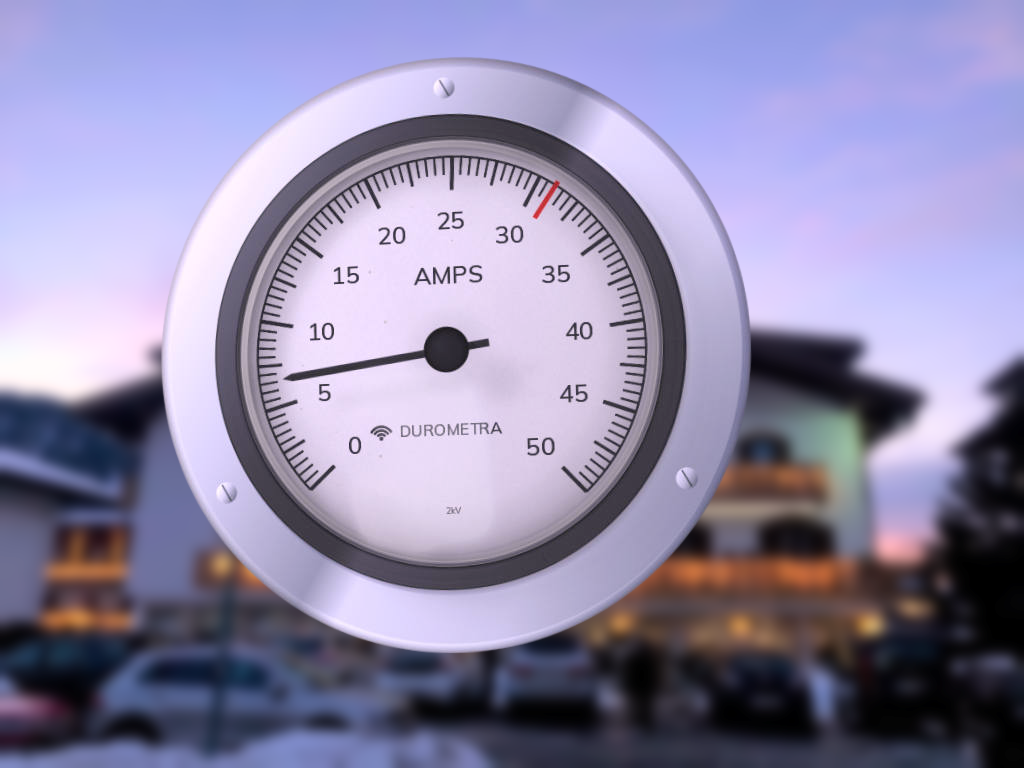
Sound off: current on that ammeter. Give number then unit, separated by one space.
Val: 6.5 A
